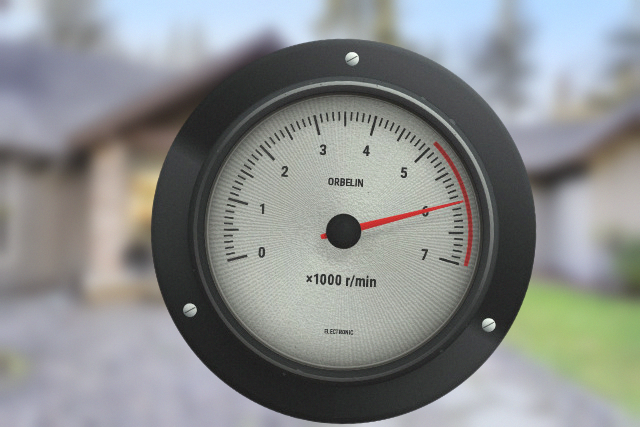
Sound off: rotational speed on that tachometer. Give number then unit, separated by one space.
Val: 6000 rpm
